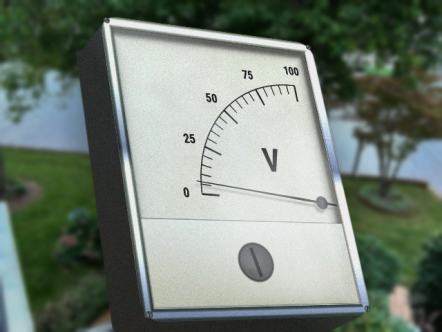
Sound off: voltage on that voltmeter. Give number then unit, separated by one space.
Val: 5 V
